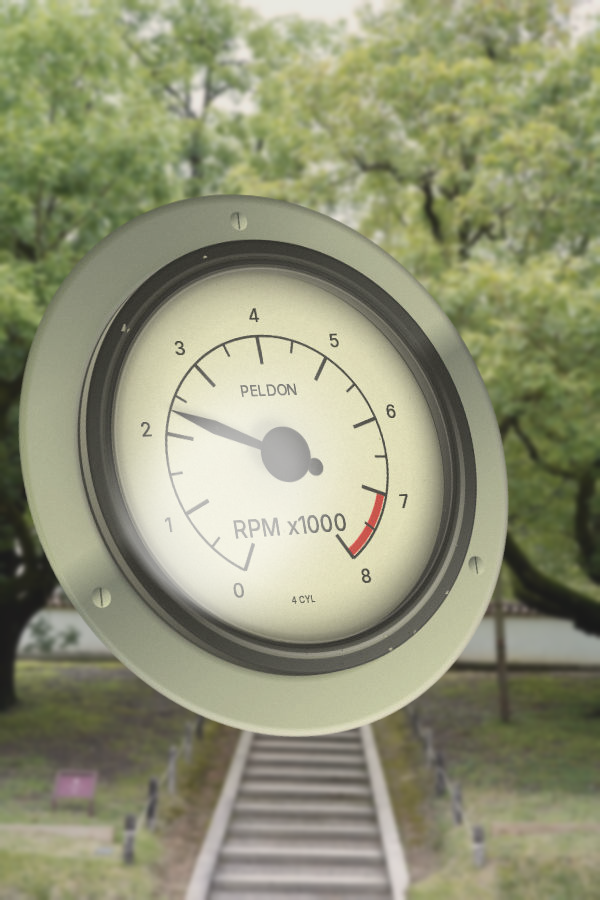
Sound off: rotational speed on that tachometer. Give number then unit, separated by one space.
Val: 2250 rpm
